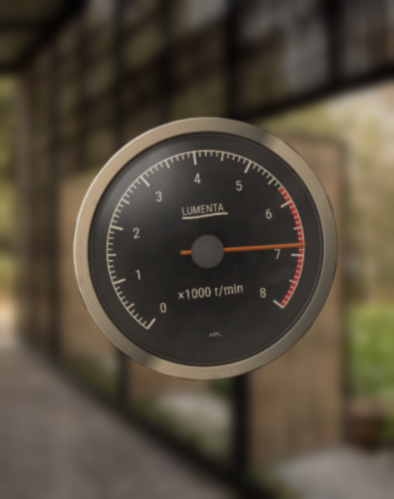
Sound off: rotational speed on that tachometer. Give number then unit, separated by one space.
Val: 6800 rpm
